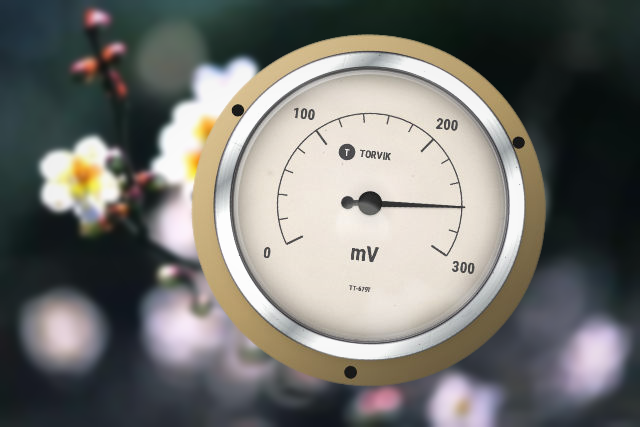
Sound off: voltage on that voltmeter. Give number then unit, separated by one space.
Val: 260 mV
